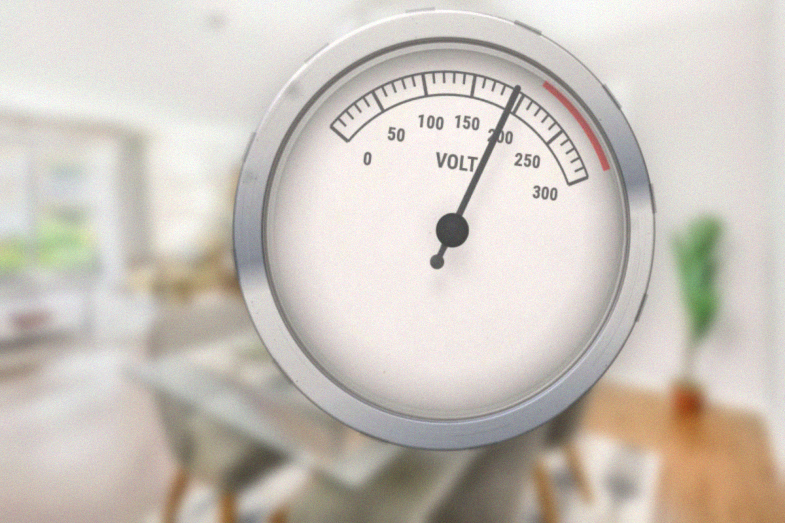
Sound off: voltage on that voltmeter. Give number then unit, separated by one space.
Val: 190 V
